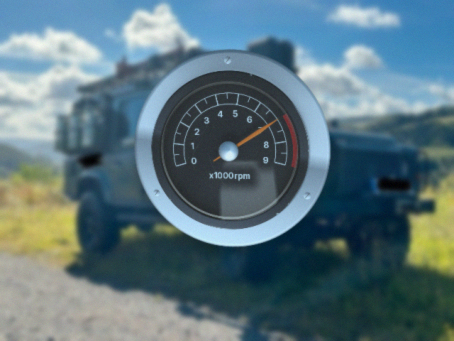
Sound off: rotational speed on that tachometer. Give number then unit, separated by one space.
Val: 7000 rpm
